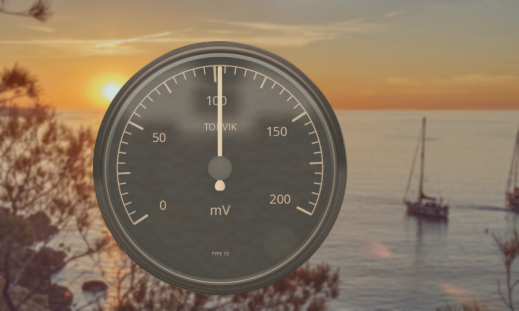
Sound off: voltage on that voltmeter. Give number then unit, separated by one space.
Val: 102.5 mV
